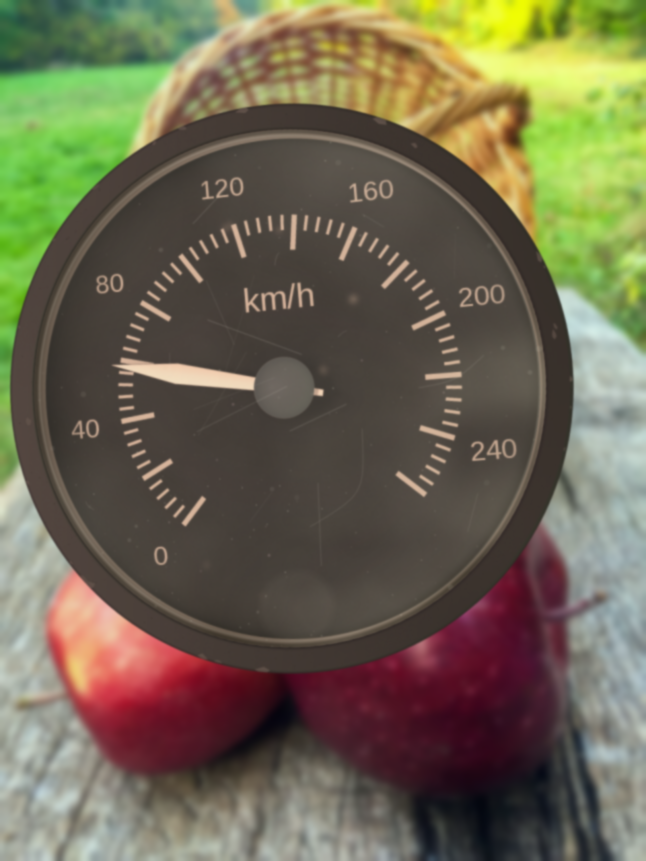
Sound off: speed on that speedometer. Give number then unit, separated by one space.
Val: 58 km/h
